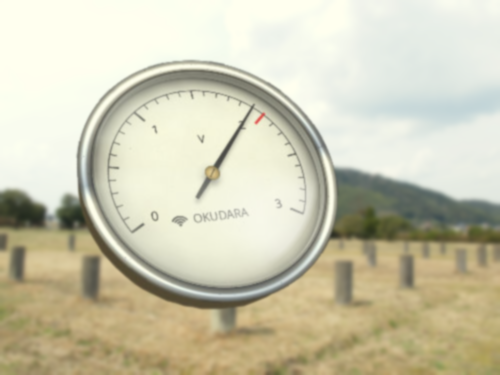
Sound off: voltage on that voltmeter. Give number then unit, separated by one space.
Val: 2 V
